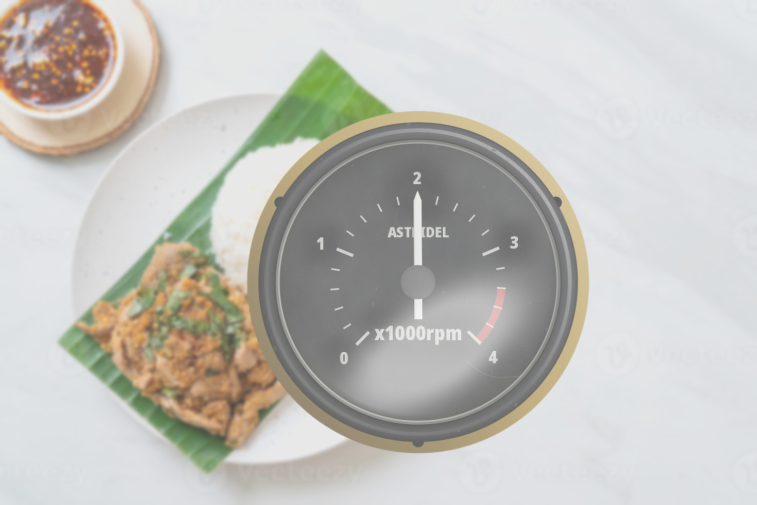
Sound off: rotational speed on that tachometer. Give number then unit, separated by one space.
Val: 2000 rpm
